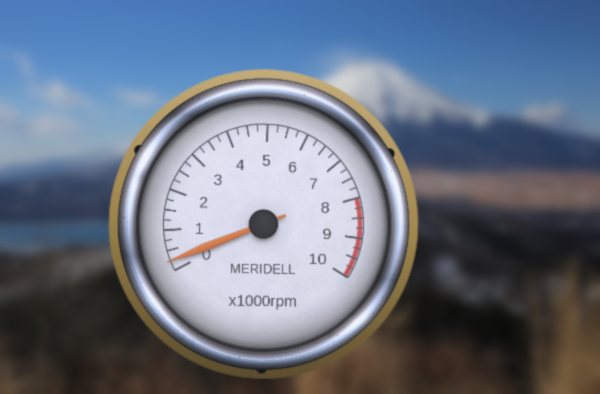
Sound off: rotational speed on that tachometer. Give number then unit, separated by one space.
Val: 250 rpm
